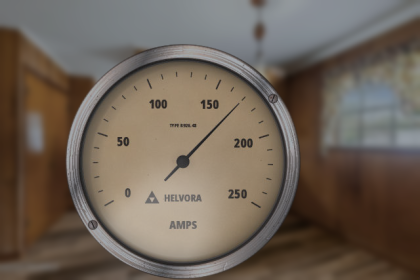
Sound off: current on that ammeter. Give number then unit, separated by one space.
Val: 170 A
